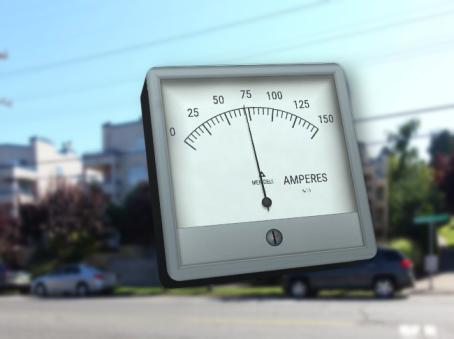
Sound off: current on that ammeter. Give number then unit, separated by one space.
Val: 70 A
